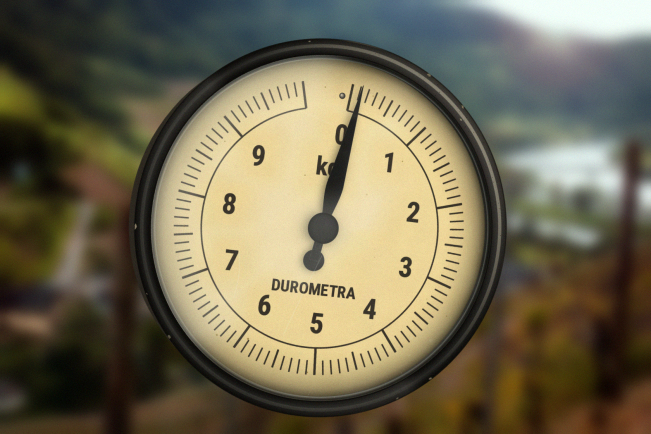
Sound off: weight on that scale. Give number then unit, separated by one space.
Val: 0.1 kg
